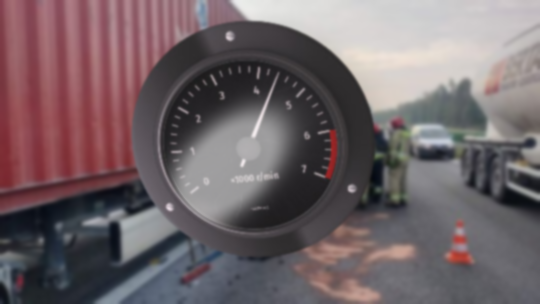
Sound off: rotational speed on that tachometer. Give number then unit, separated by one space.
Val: 4400 rpm
